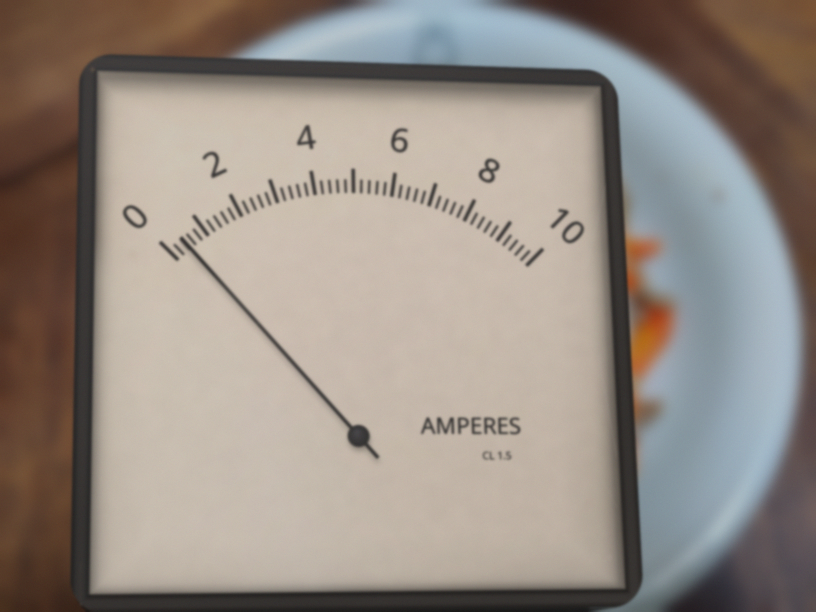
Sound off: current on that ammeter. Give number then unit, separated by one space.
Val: 0.4 A
